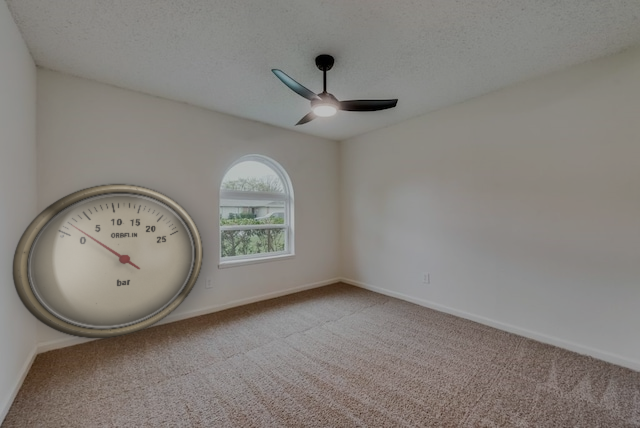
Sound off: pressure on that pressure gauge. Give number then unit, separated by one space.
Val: 2 bar
